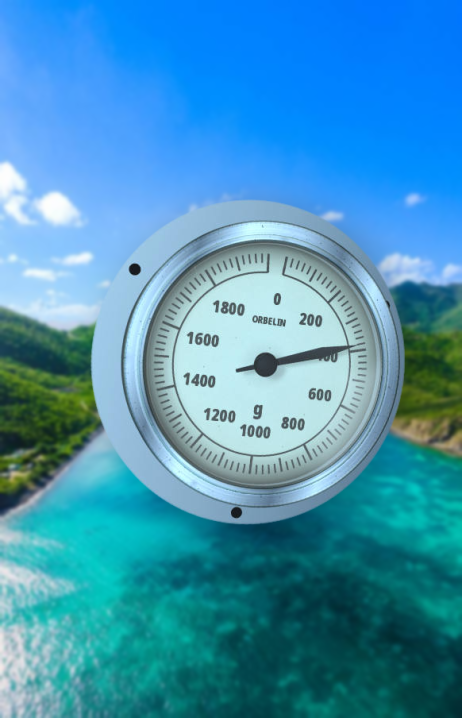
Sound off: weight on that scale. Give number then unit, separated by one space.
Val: 380 g
